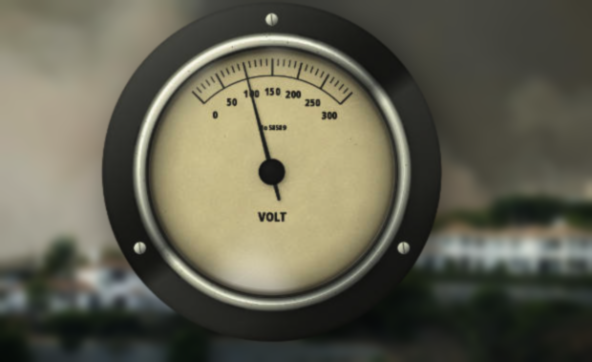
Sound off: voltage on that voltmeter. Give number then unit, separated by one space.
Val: 100 V
